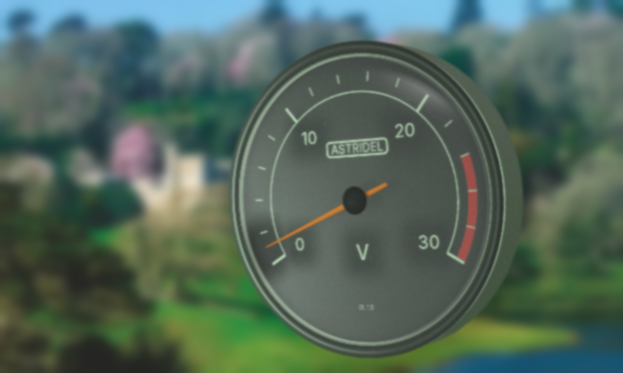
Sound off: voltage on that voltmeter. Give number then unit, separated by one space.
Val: 1 V
